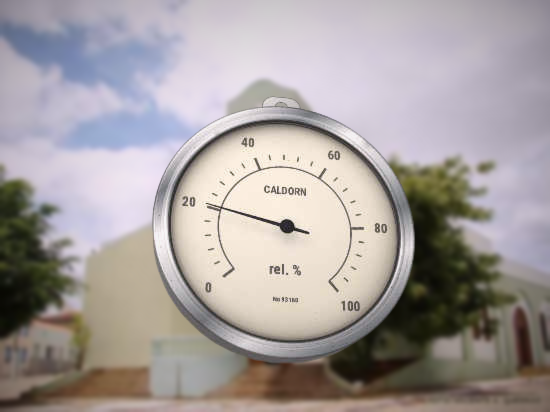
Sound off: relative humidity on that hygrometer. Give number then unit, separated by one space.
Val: 20 %
